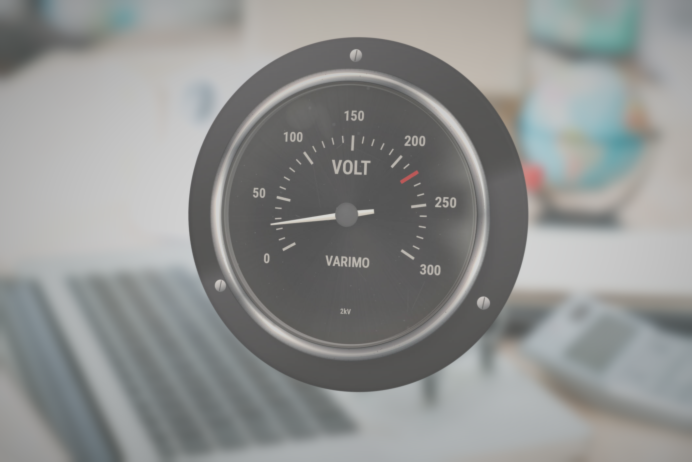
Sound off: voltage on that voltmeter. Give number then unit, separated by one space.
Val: 25 V
